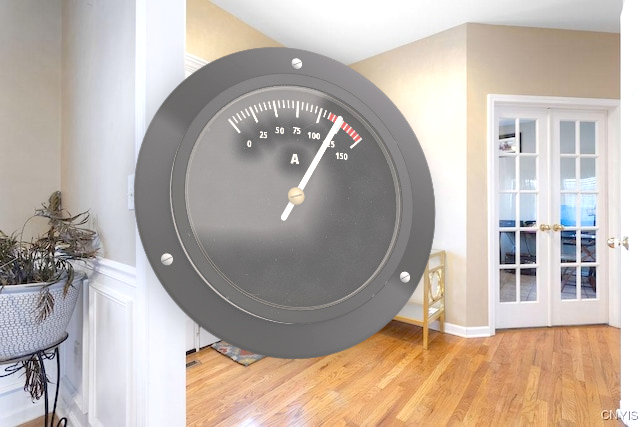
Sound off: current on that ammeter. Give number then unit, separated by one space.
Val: 120 A
